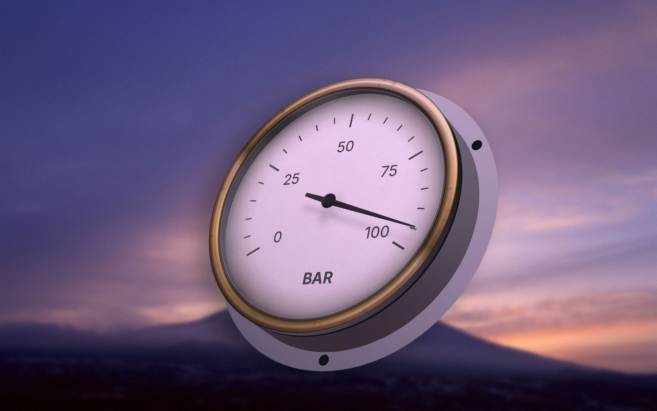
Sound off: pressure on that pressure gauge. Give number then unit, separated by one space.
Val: 95 bar
